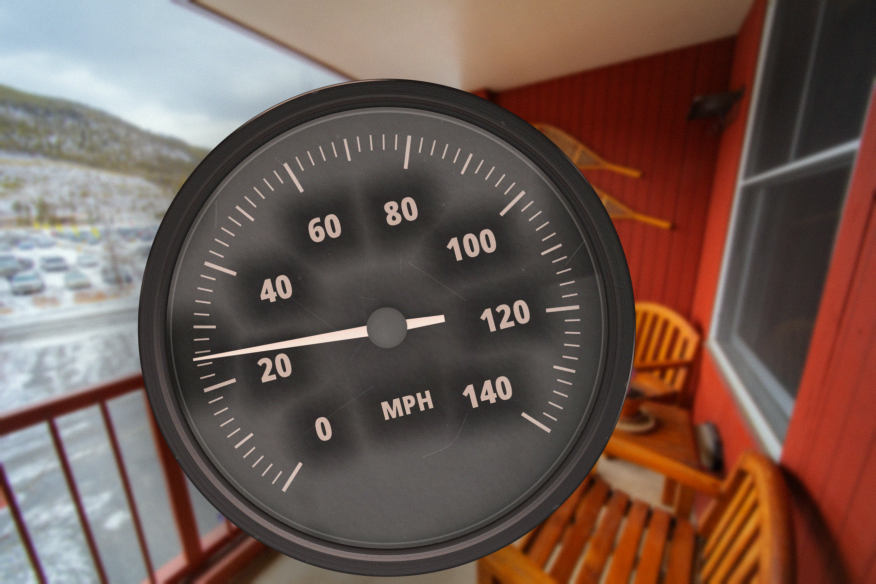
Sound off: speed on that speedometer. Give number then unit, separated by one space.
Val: 25 mph
